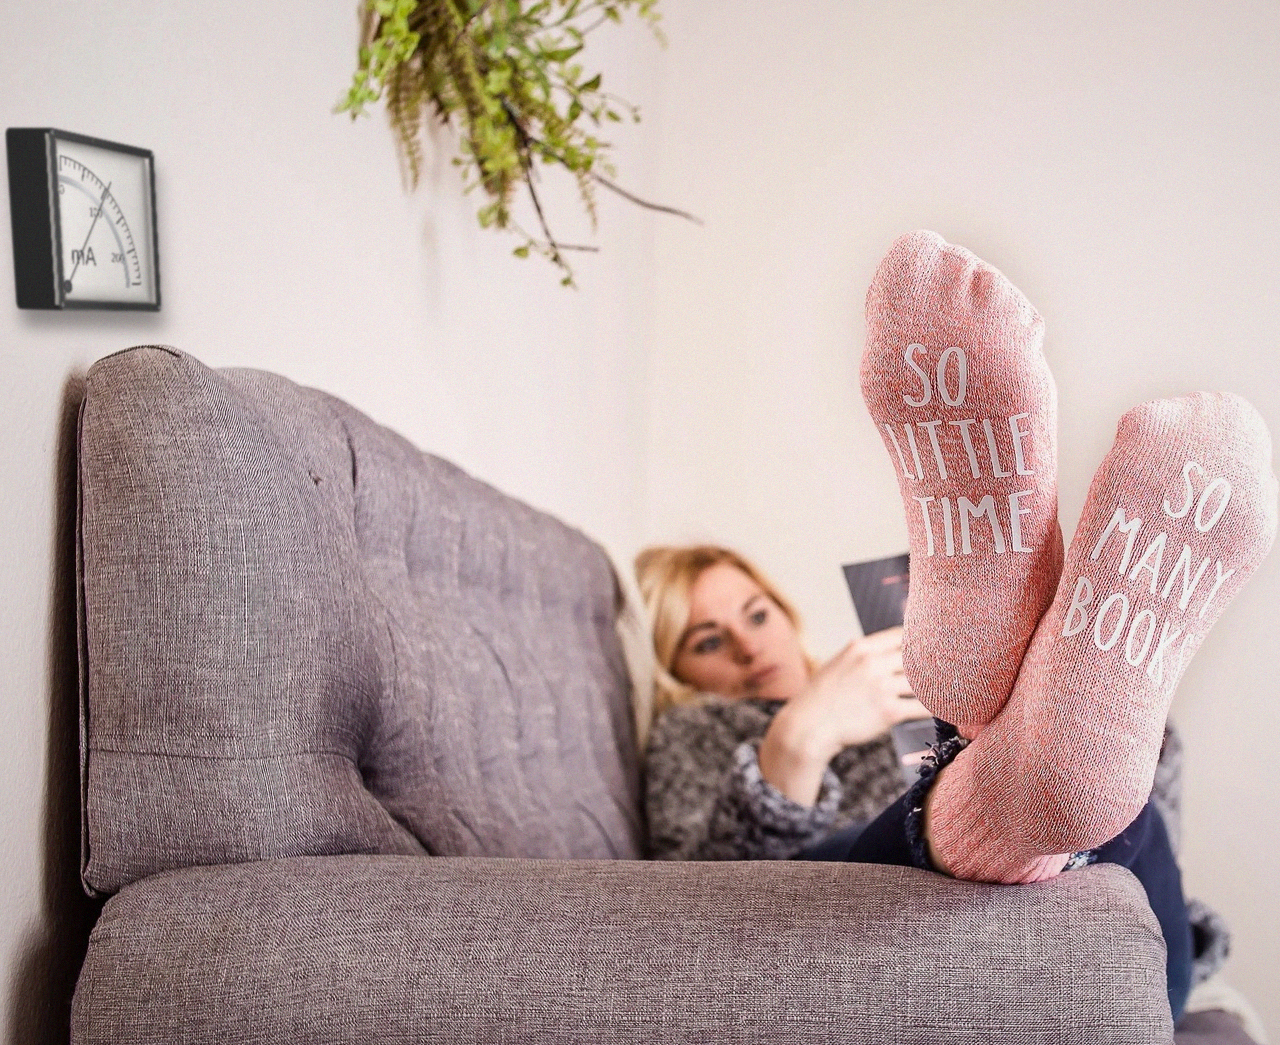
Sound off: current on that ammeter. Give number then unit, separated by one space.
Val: 100 mA
